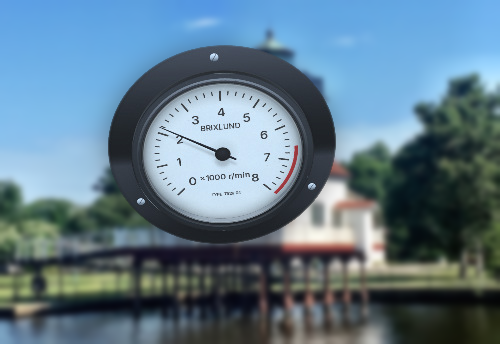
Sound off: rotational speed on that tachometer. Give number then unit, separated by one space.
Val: 2200 rpm
